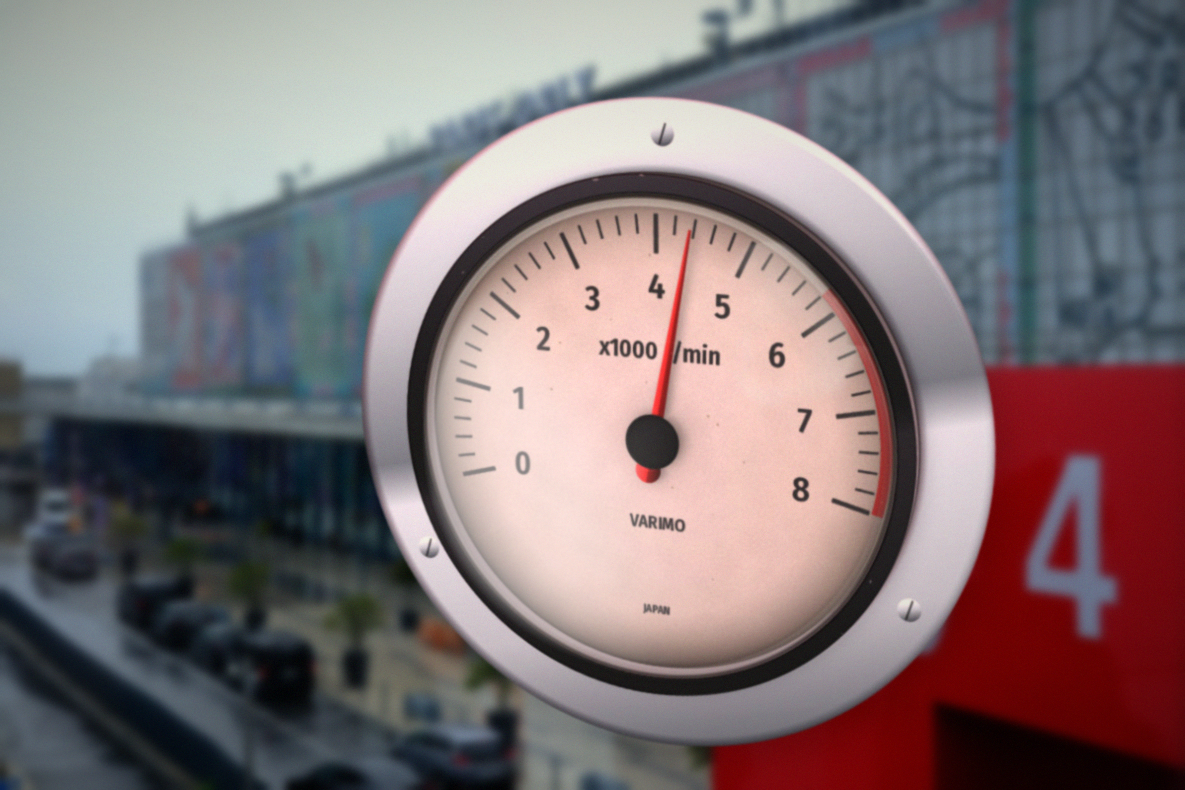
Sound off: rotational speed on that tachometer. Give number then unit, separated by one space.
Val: 4400 rpm
